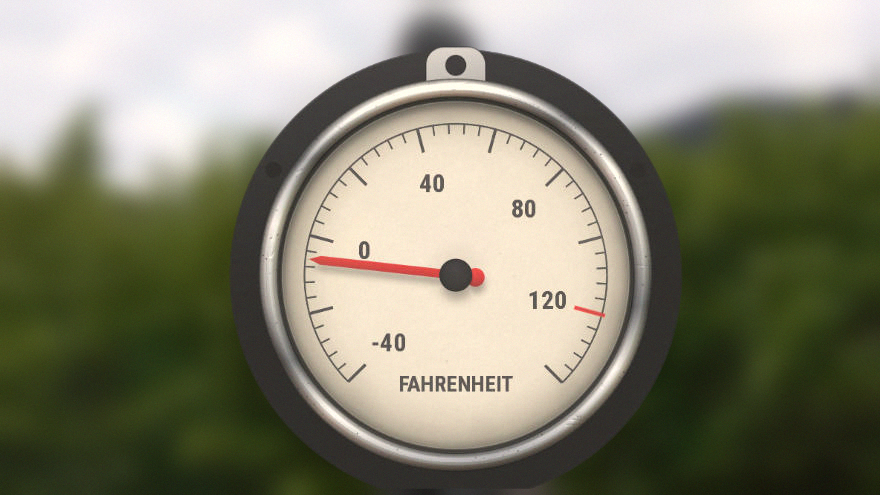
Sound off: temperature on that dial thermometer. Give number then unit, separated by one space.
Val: -6 °F
